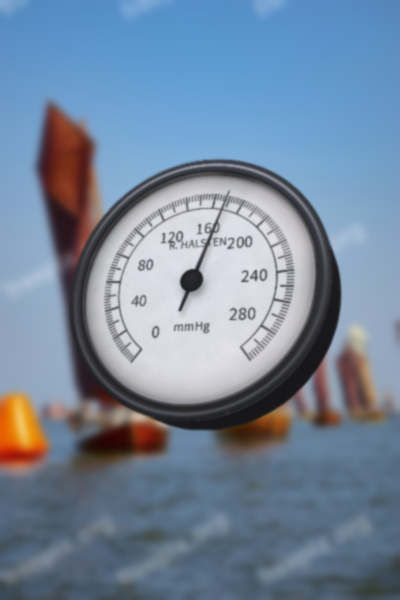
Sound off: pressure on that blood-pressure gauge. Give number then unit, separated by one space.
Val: 170 mmHg
